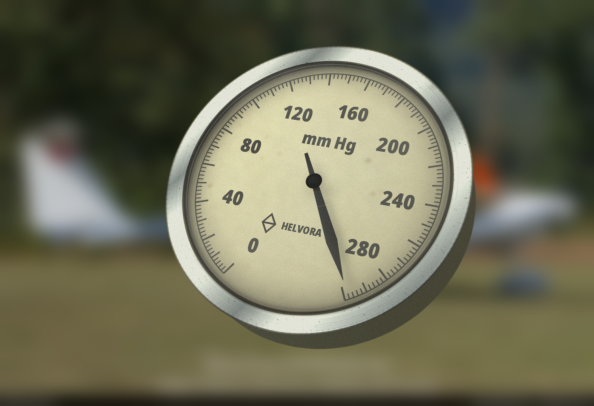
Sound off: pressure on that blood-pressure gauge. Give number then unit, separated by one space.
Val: 298 mmHg
